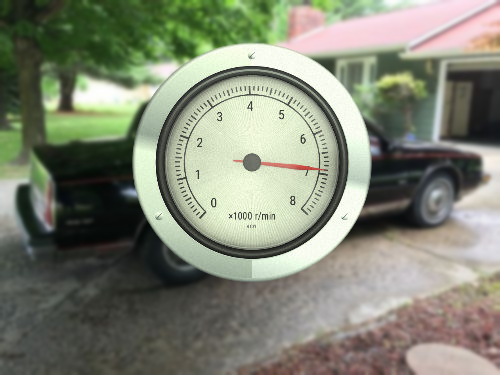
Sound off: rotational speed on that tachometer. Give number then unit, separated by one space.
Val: 6900 rpm
